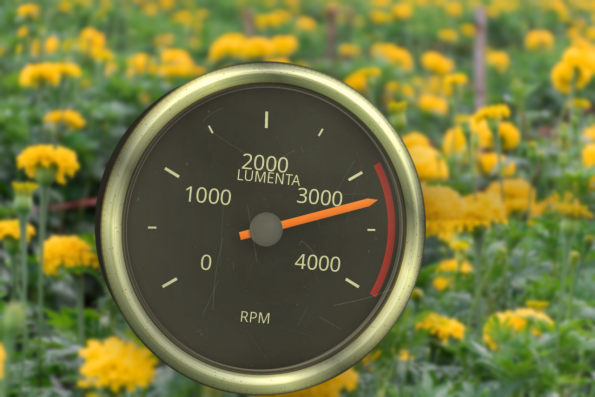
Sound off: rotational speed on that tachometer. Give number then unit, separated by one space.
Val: 3250 rpm
